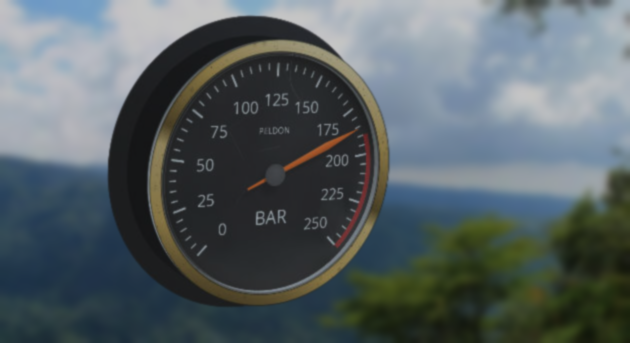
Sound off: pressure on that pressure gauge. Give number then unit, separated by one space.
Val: 185 bar
